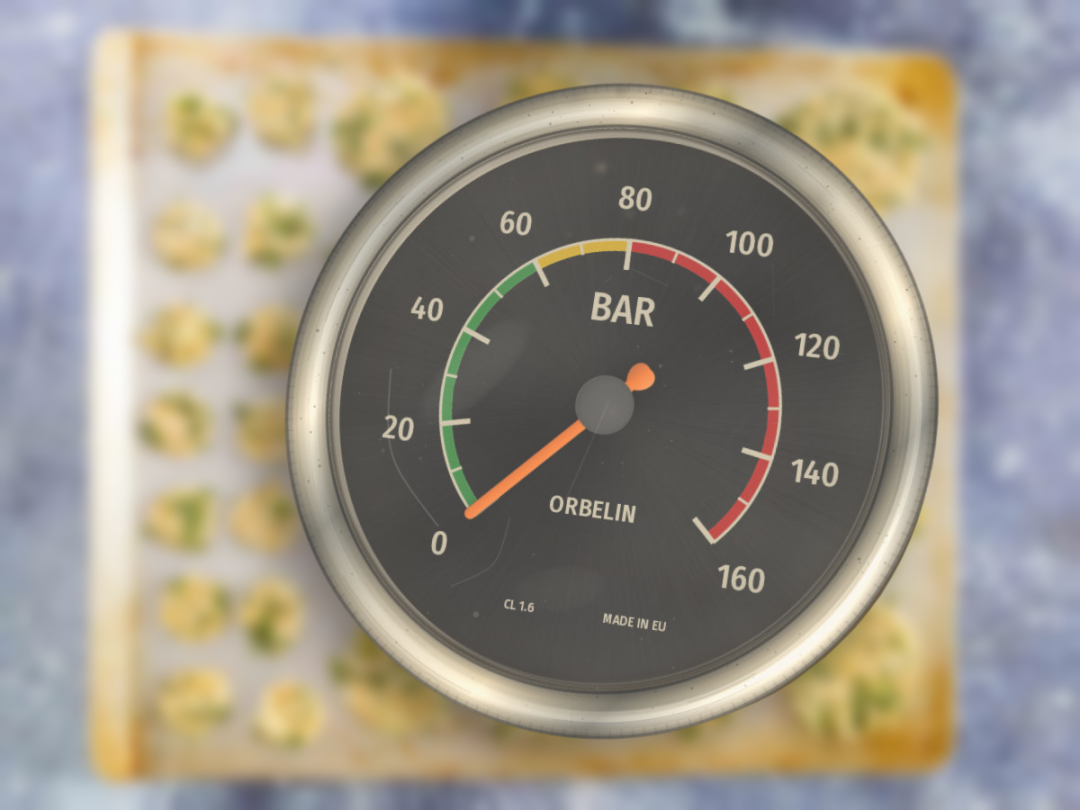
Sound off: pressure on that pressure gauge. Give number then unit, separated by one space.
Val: 0 bar
